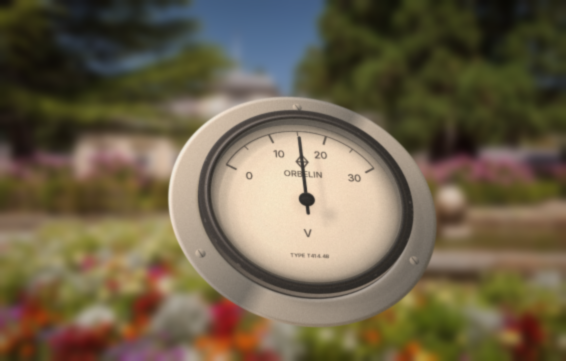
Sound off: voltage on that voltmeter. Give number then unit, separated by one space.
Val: 15 V
